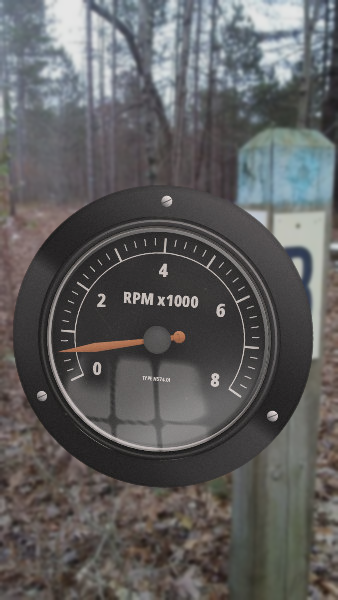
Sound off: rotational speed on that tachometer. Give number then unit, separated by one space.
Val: 600 rpm
